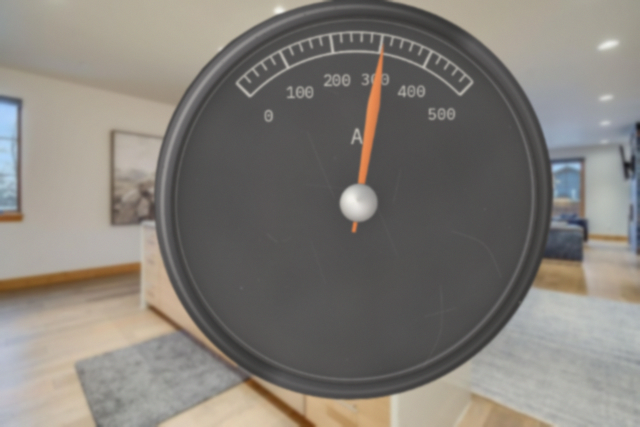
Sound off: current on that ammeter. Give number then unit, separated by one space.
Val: 300 A
